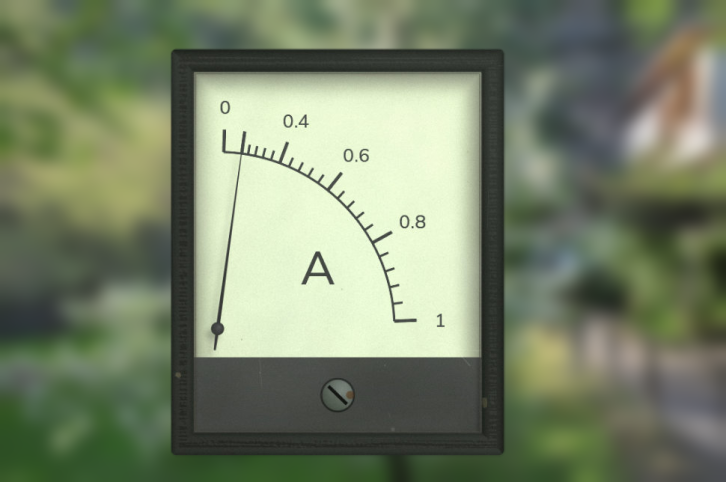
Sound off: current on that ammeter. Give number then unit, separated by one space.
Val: 0.2 A
